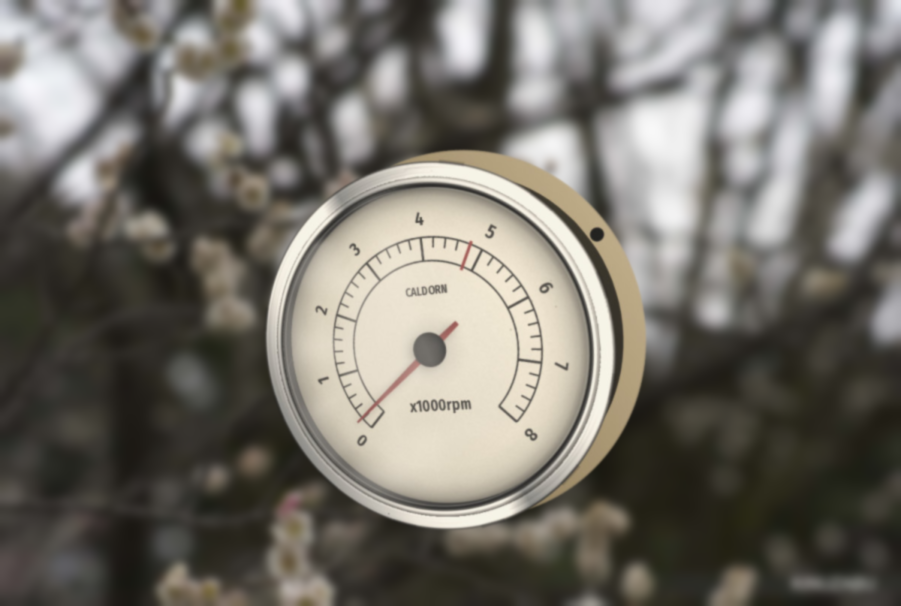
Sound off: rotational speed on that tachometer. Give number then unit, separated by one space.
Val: 200 rpm
